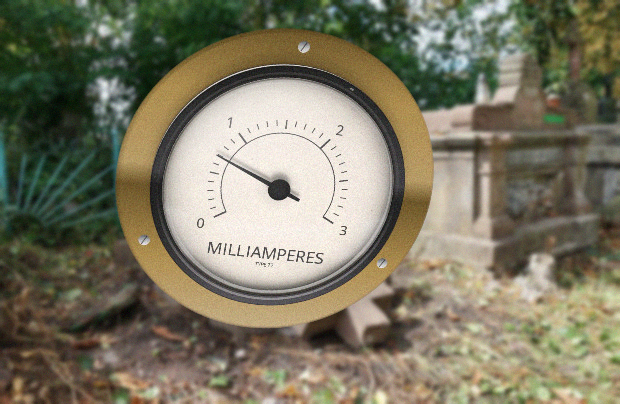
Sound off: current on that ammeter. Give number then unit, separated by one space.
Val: 0.7 mA
